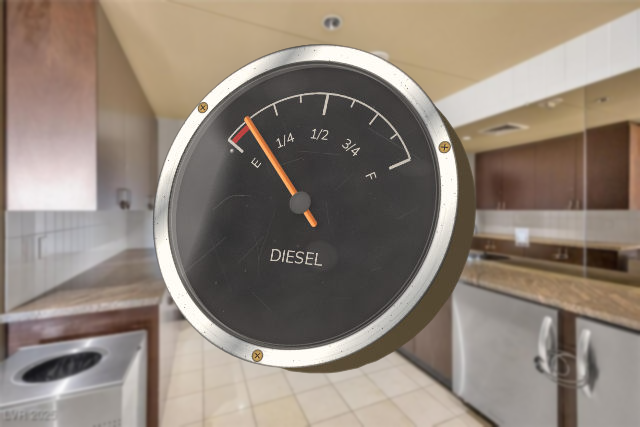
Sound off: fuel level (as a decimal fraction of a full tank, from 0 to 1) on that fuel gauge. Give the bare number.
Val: 0.125
